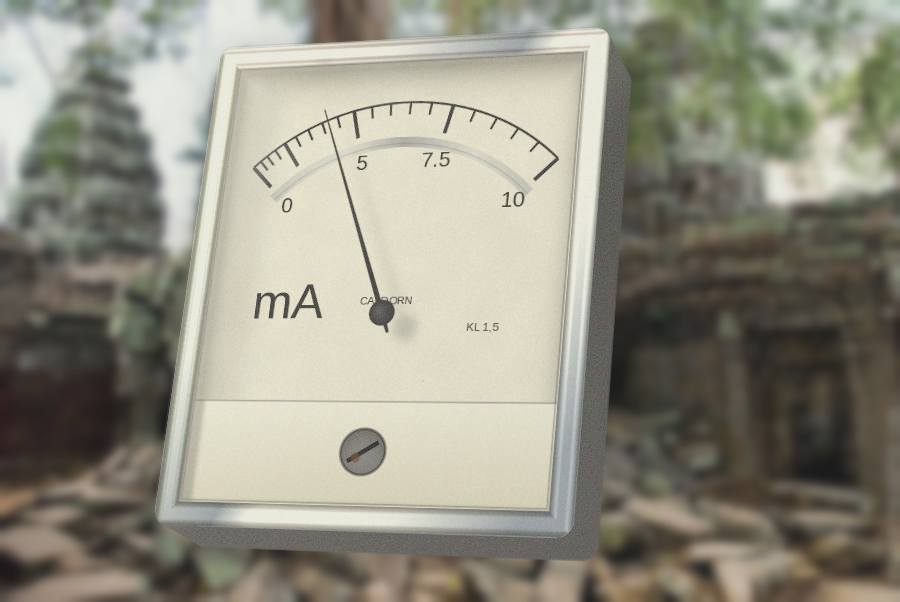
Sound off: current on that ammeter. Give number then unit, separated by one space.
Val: 4.25 mA
